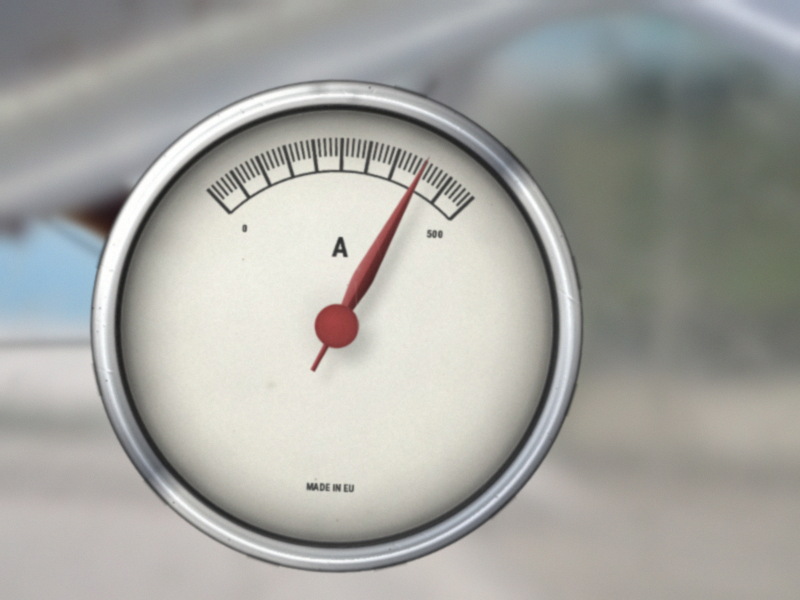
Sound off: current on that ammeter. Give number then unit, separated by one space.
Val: 400 A
